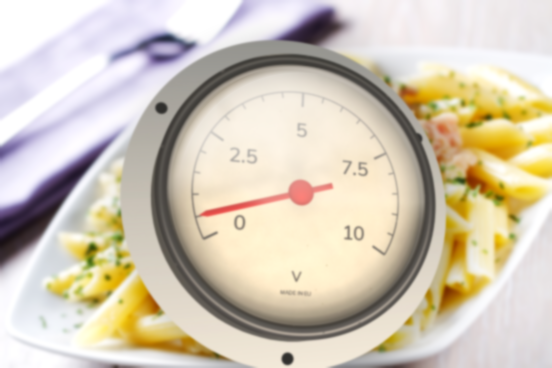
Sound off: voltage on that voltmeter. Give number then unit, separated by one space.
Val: 0.5 V
